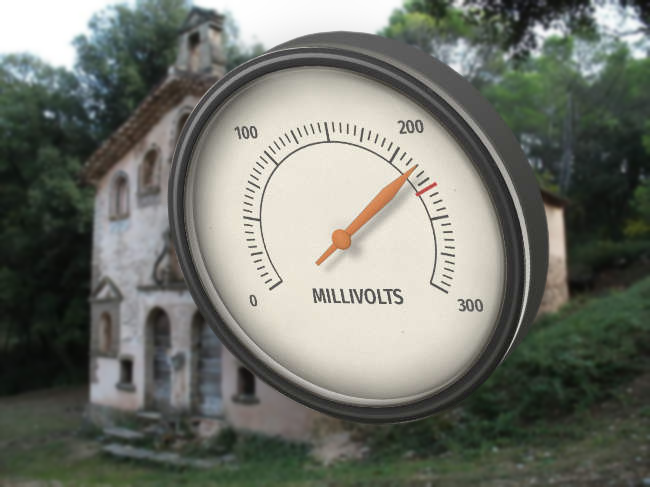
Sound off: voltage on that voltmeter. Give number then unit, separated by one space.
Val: 215 mV
